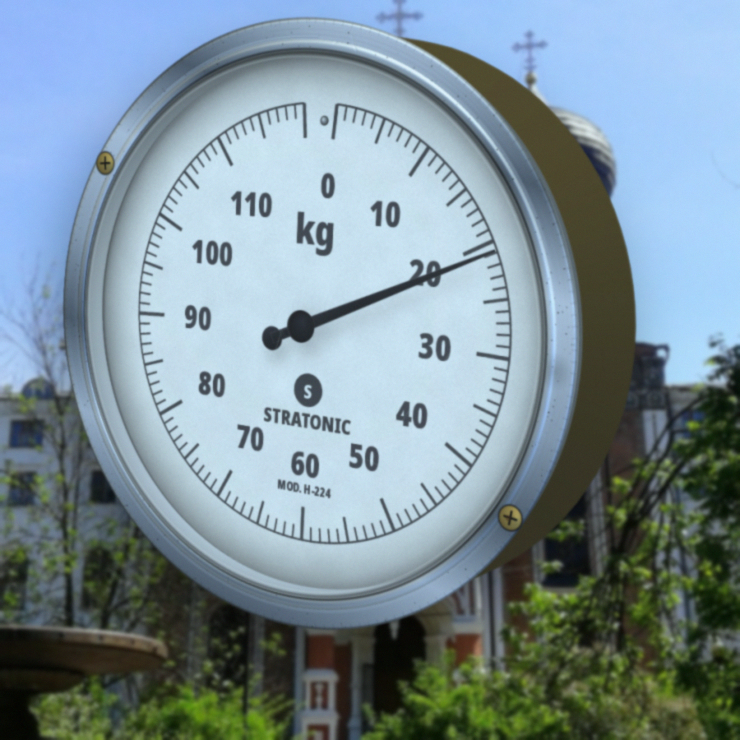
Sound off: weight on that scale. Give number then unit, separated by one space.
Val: 21 kg
